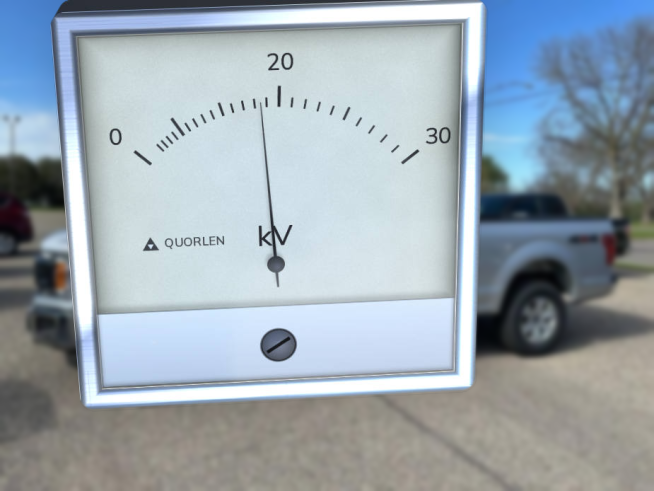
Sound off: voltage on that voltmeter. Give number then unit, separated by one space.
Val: 18.5 kV
